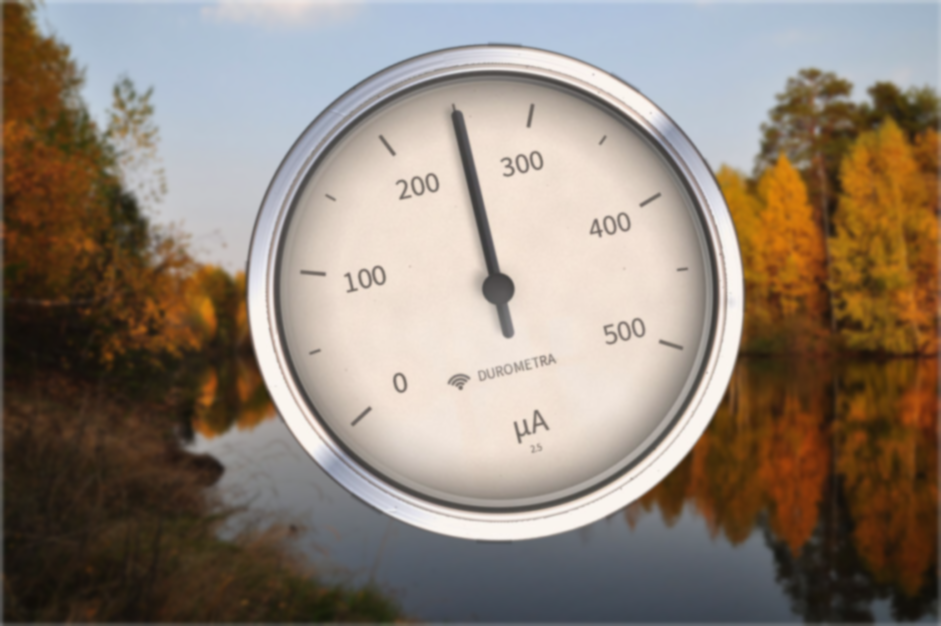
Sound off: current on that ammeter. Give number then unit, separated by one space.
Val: 250 µA
